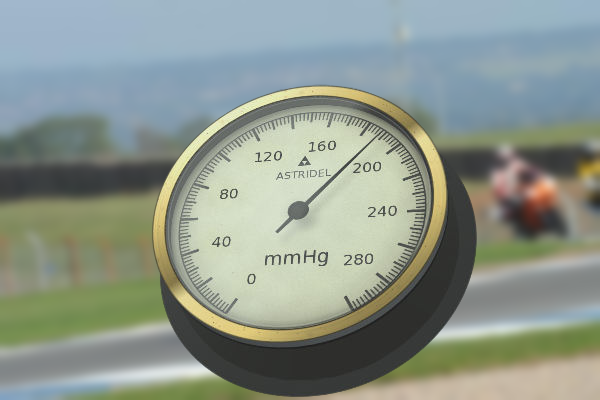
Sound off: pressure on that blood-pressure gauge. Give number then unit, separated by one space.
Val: 190 mmHg
